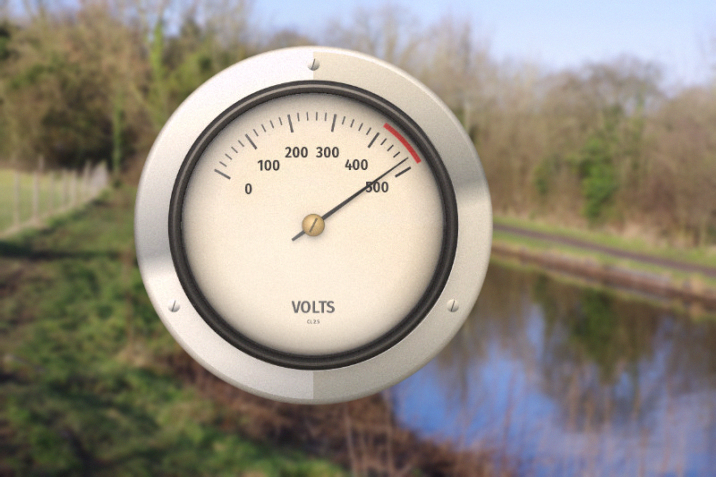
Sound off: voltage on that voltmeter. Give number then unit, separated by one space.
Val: 480 V
